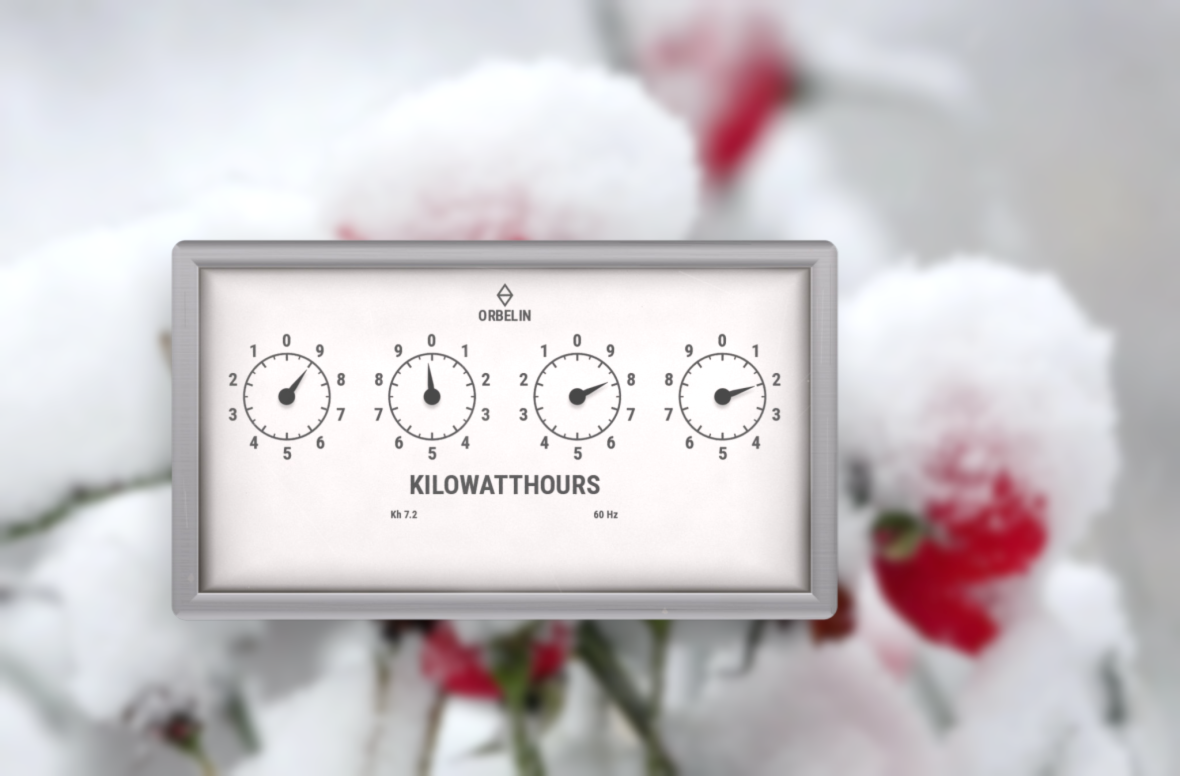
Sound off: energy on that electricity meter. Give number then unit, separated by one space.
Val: 8982 kWh
